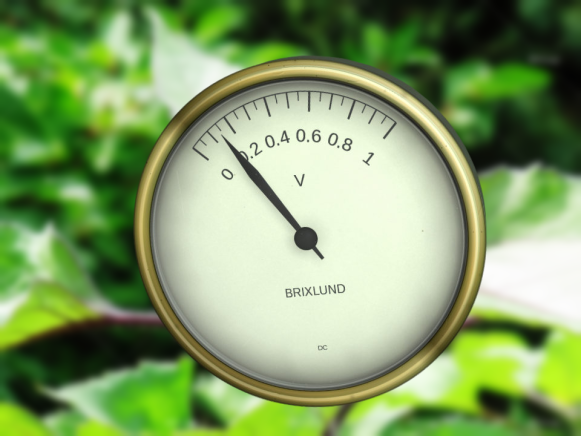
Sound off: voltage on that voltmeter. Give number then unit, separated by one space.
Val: 0.15 V
